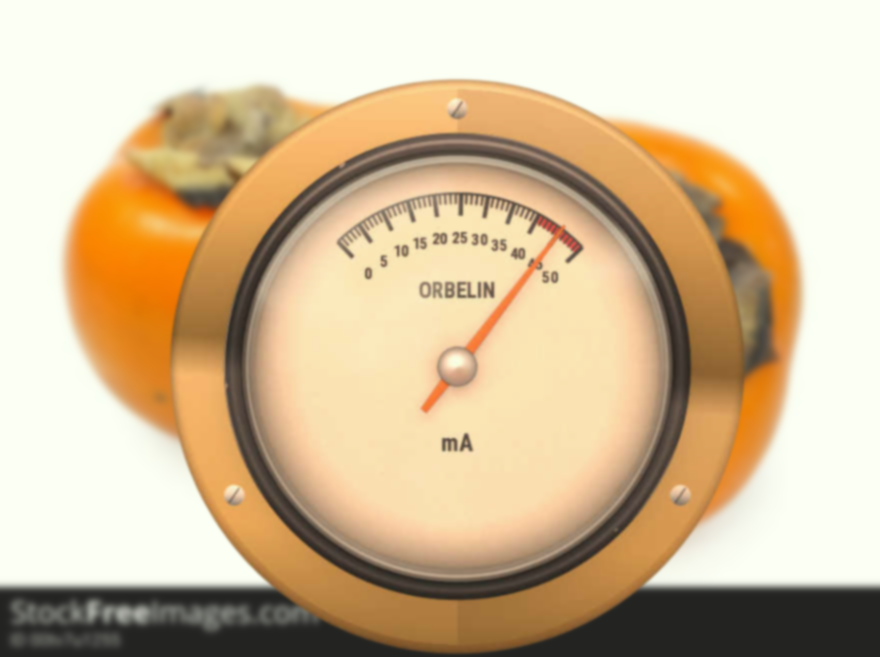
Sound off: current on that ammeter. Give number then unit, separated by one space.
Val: 45 mA
